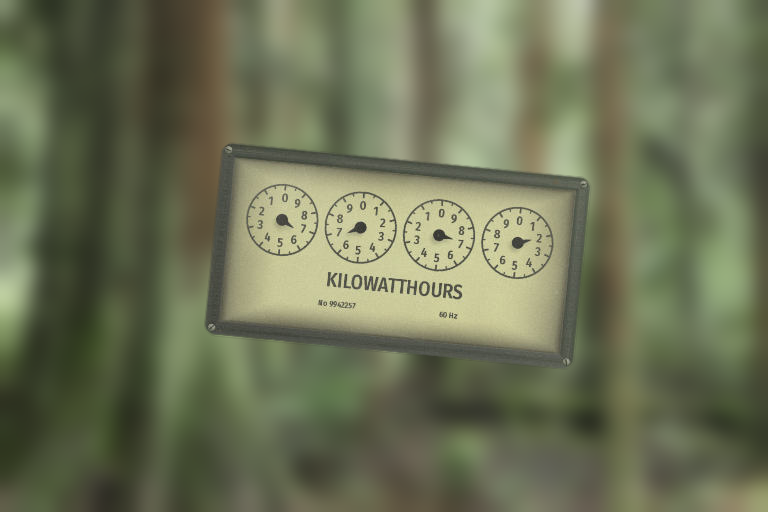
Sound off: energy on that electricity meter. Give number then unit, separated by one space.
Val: 6672 kWh
